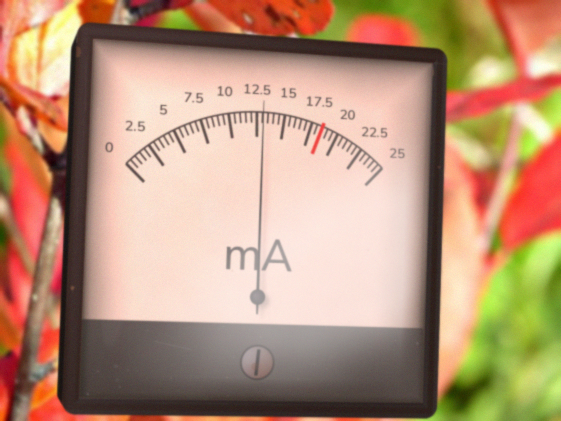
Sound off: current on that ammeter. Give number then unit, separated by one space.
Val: 13 mA
